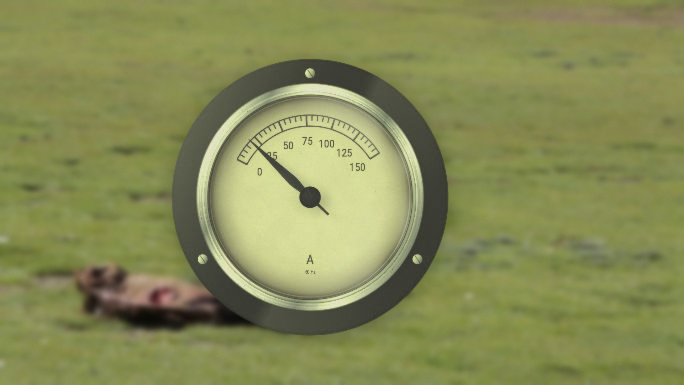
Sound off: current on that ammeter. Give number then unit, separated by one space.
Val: 20 A
